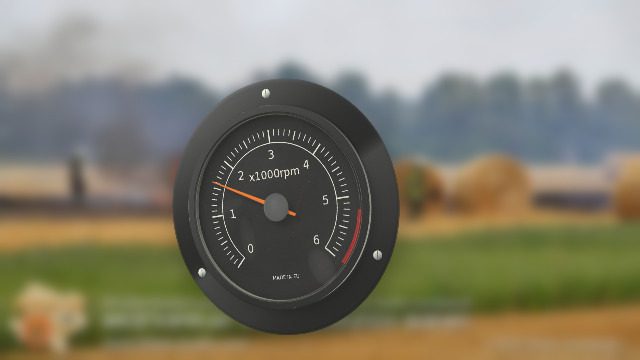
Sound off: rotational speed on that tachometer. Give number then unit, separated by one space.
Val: 1600 rpm
